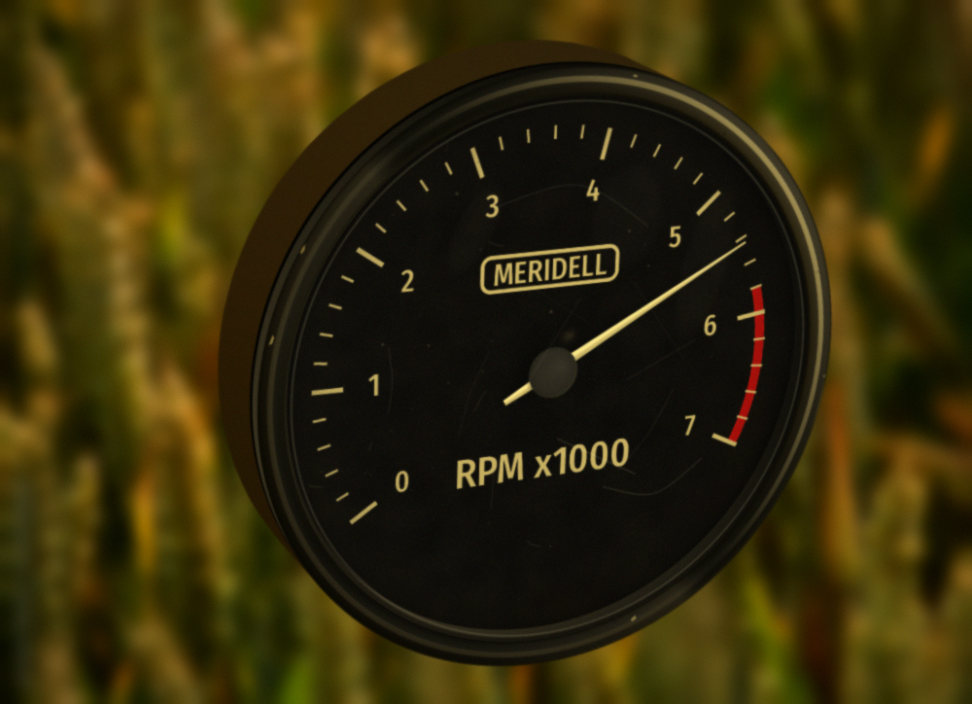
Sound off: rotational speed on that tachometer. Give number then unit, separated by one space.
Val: 5400 rpm
